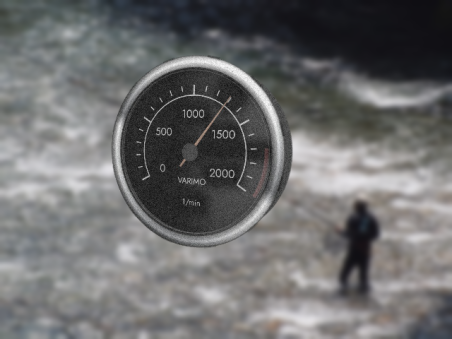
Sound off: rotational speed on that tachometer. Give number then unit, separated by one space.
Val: 1300 rpm
